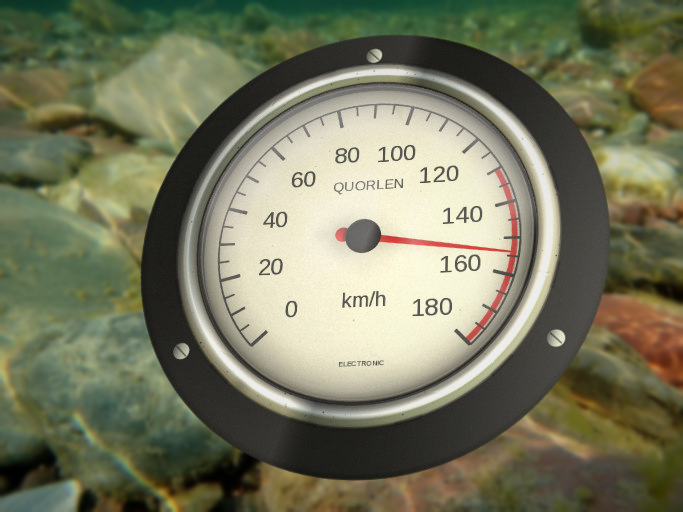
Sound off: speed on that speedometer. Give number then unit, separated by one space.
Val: 155 km/h
